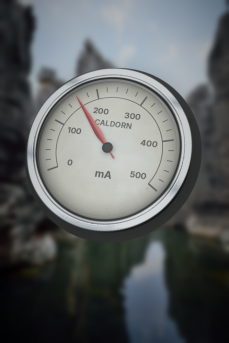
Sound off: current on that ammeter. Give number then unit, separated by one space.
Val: 160 mA
